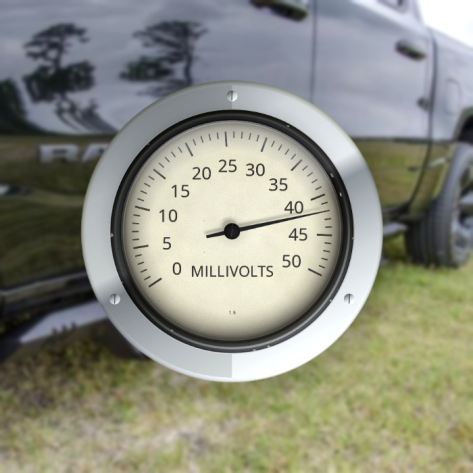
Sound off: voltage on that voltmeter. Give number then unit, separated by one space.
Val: 42 mV
